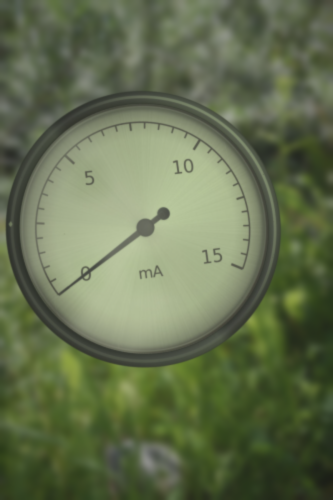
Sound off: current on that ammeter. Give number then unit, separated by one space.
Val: 0 mA
